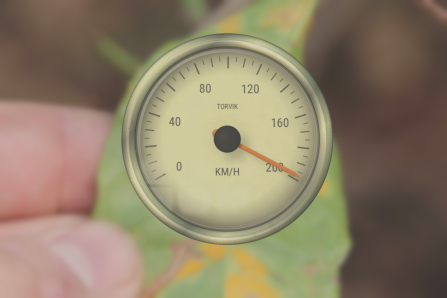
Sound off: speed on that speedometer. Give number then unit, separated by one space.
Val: 197.5 km/h
